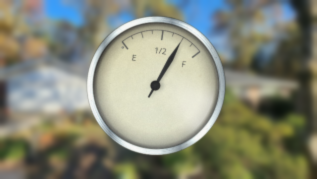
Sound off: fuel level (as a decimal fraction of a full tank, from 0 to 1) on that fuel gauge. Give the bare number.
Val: 0.75
